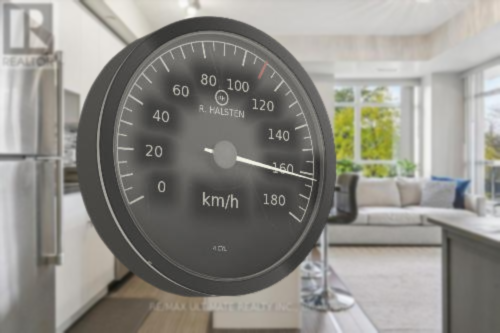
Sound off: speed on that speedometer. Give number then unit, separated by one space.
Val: 162.5 km/h
